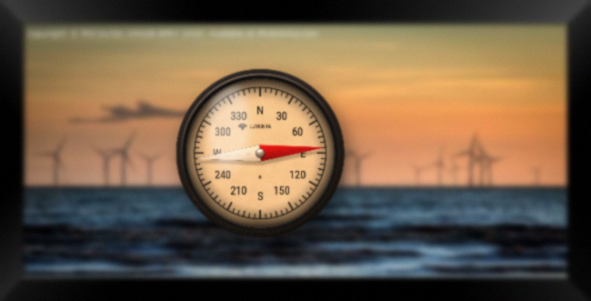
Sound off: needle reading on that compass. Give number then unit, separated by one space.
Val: 85 °
